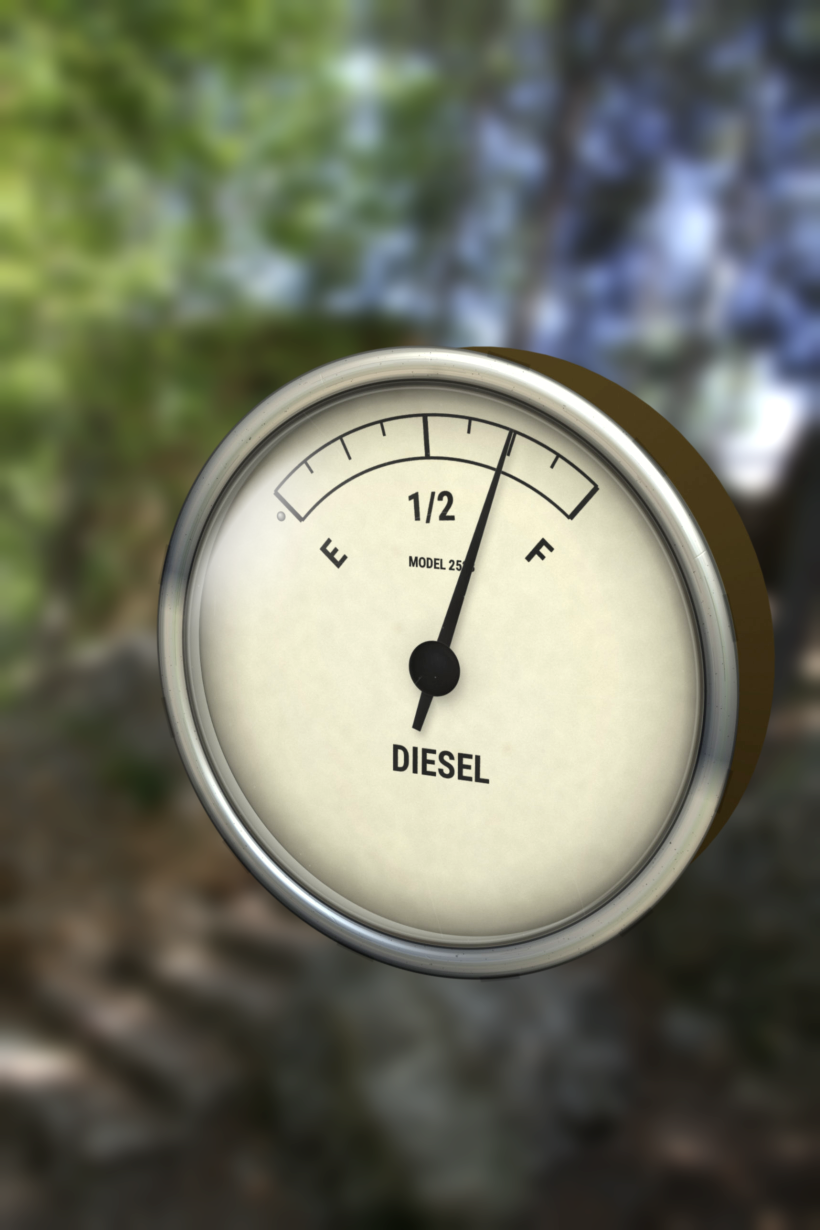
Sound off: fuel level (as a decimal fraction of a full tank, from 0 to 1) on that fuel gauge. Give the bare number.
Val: 0.75
